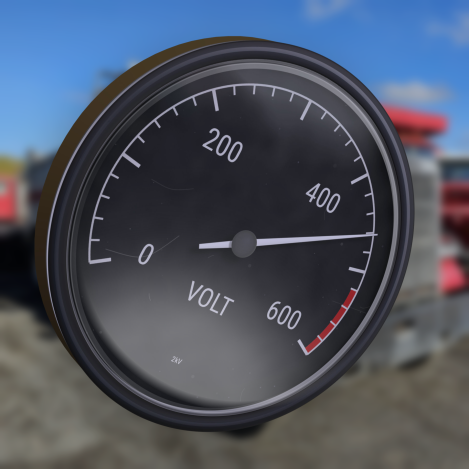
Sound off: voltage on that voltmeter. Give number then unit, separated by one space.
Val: 460 V
